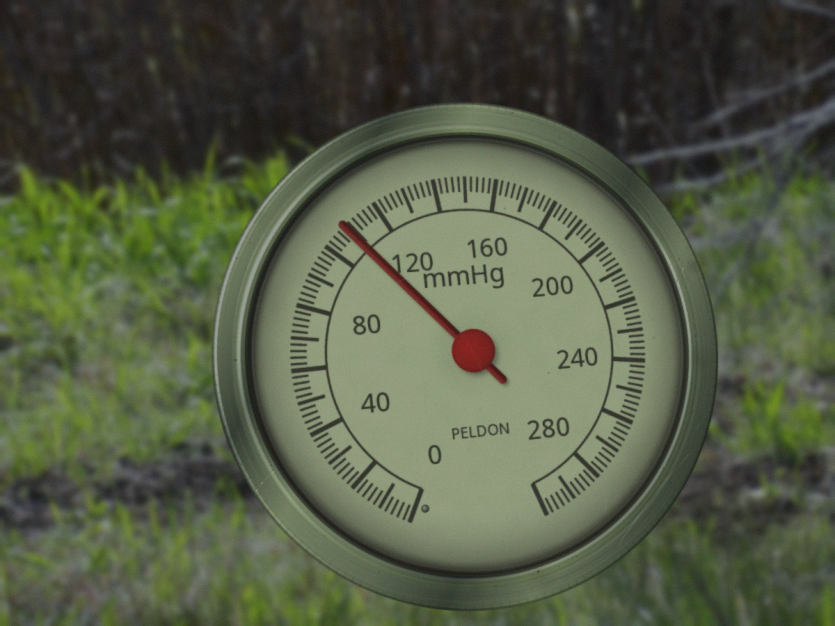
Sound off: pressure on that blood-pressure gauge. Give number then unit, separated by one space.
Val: 108 mmHg
